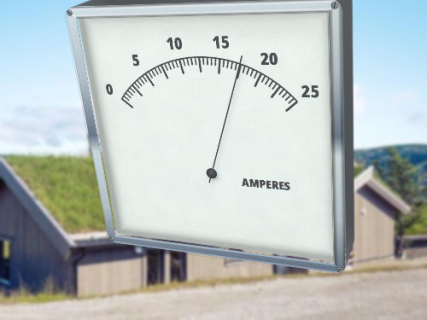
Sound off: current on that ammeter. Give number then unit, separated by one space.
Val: 17.5 A
